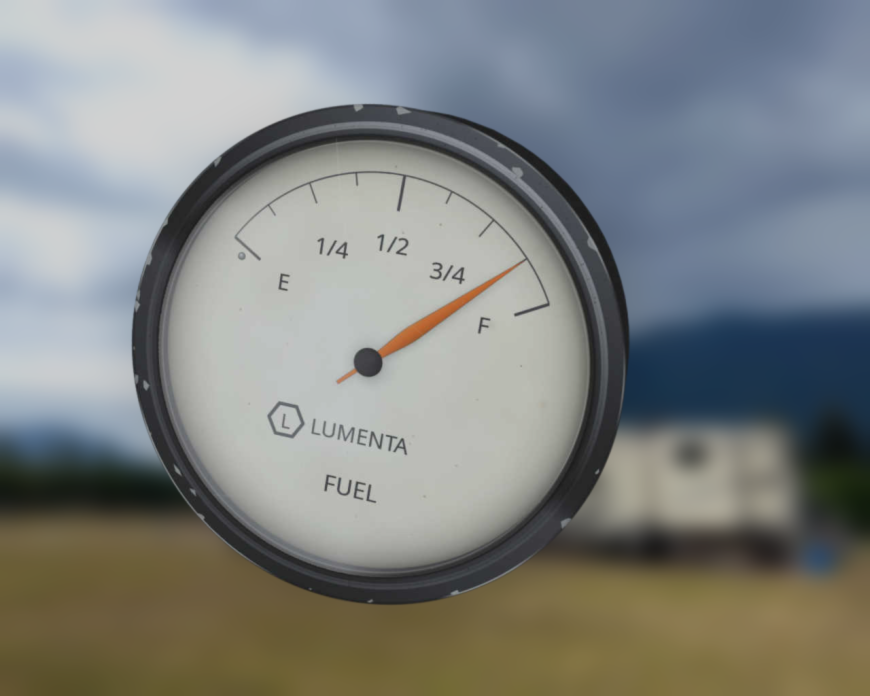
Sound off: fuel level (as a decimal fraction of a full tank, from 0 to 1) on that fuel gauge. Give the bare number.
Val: 0.875
